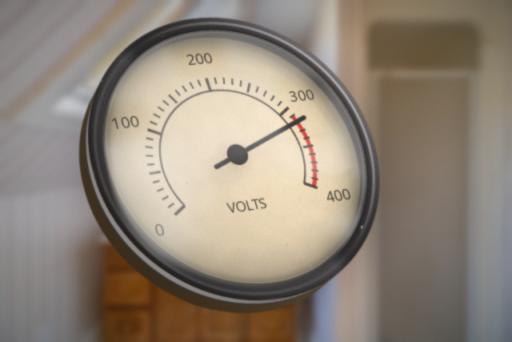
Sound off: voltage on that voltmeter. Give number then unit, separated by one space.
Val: 320 V
